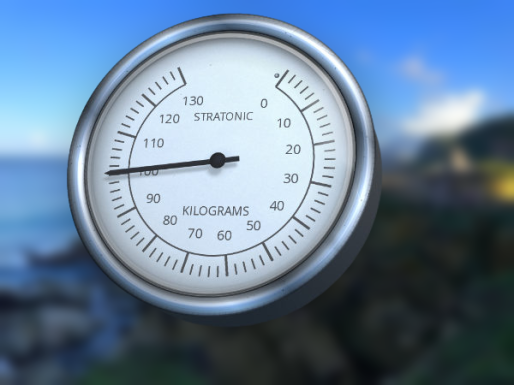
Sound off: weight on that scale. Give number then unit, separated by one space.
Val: 100 kg
